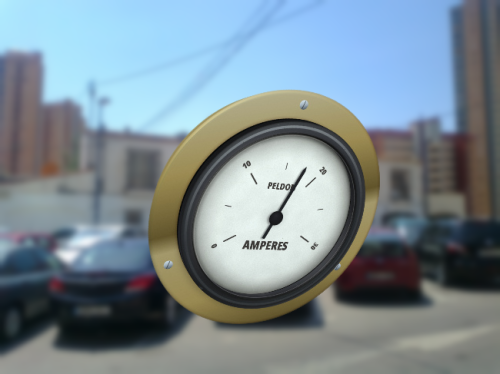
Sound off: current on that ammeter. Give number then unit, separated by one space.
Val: 17.5 A
